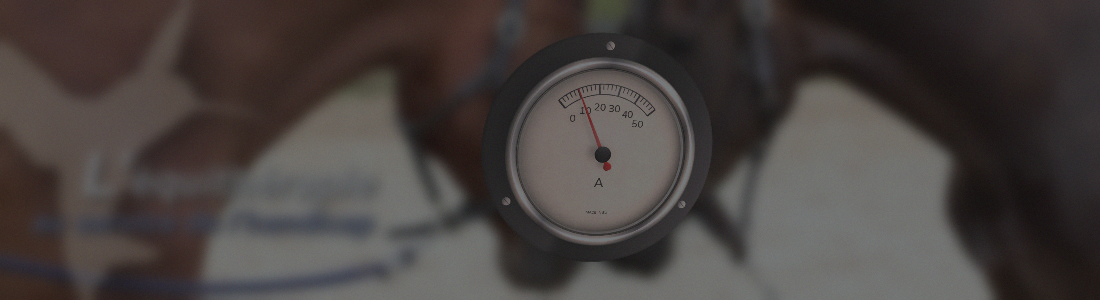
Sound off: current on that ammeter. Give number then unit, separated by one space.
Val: 10 A
